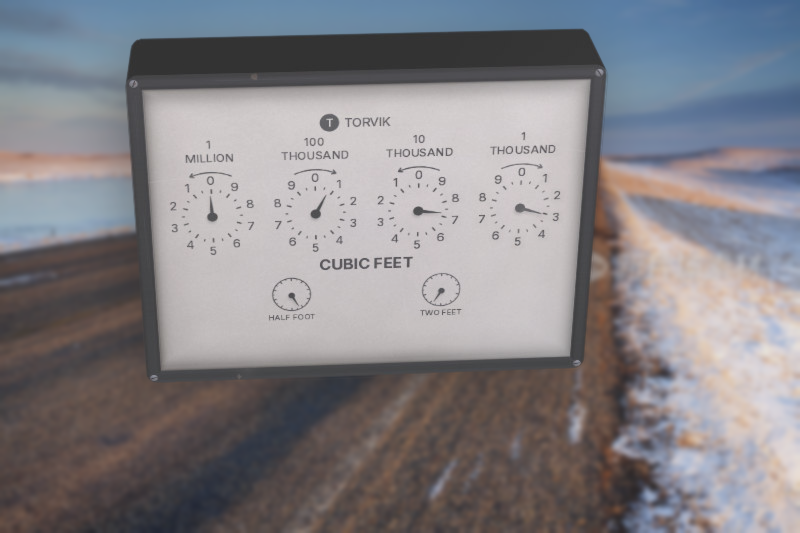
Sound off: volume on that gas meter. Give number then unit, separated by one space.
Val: 7300 ft³
